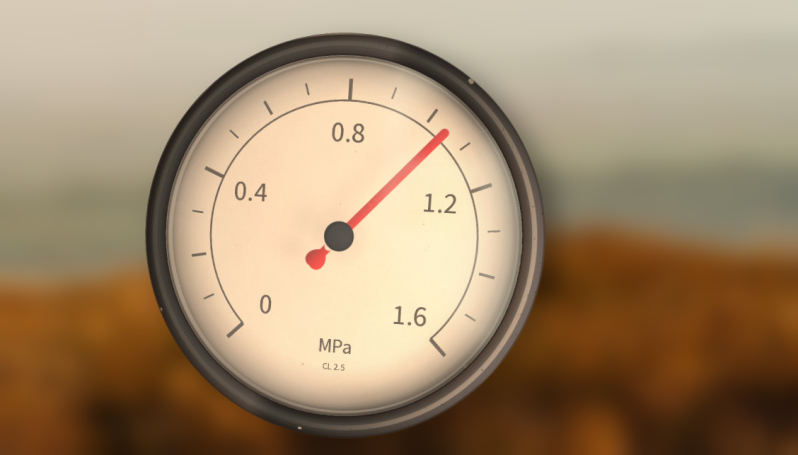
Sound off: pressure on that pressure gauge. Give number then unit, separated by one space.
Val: 1.05 MPa
